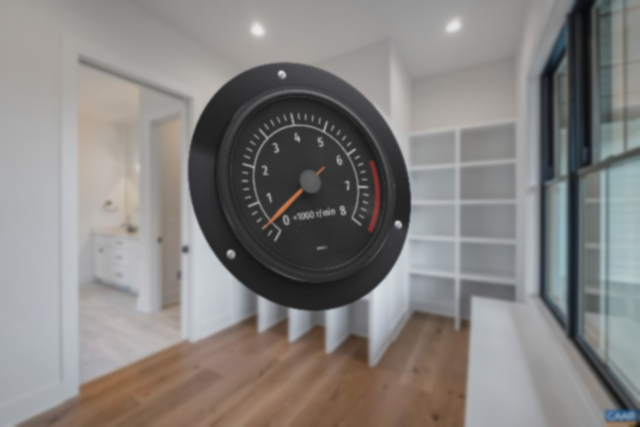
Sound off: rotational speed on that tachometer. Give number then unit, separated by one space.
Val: 400 rpm
